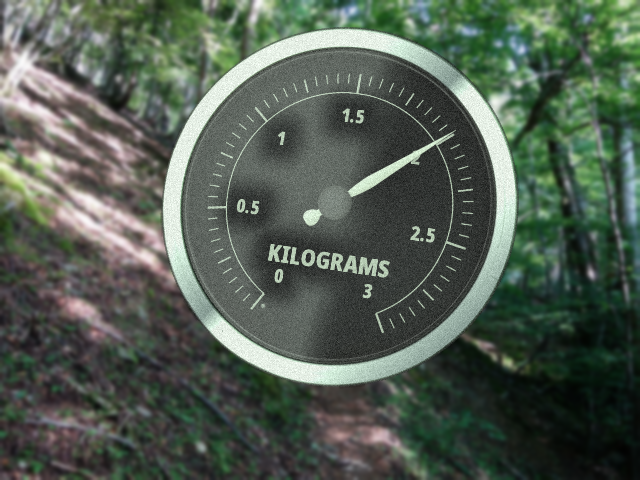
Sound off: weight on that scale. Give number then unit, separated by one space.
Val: 2 kg
